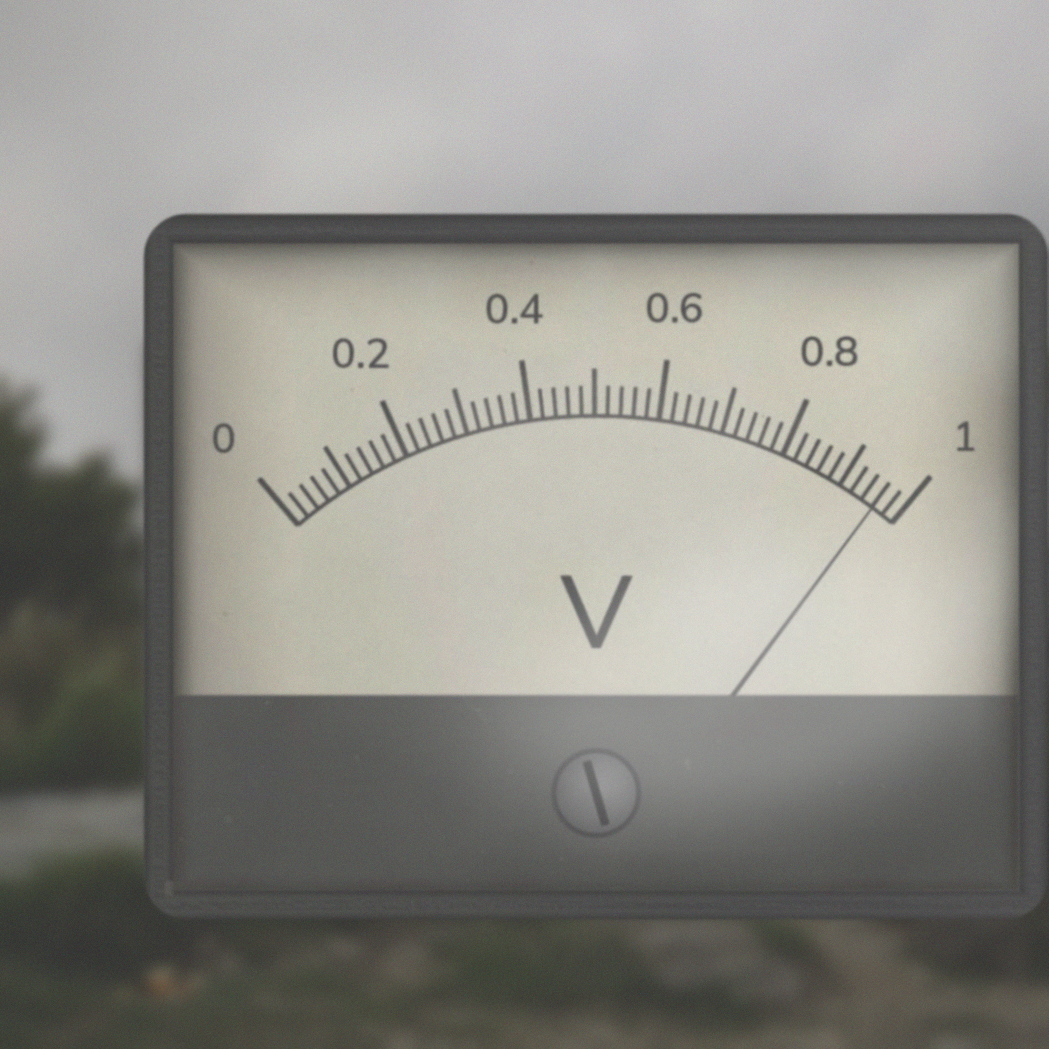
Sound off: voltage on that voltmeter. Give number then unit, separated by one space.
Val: 0.96 V
